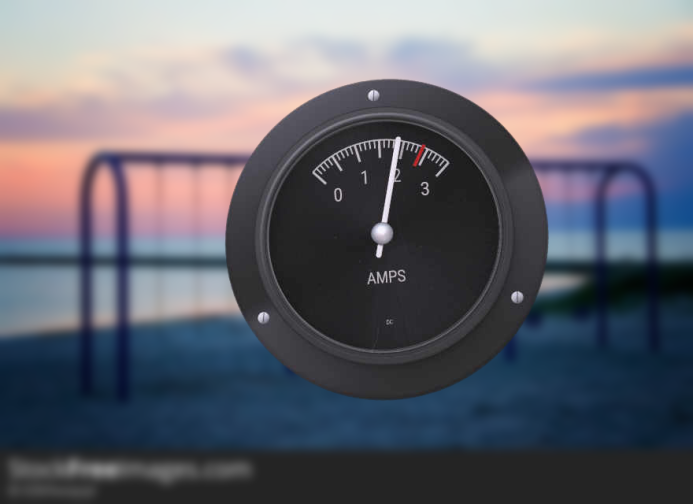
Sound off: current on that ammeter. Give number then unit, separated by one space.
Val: 1.9 A
